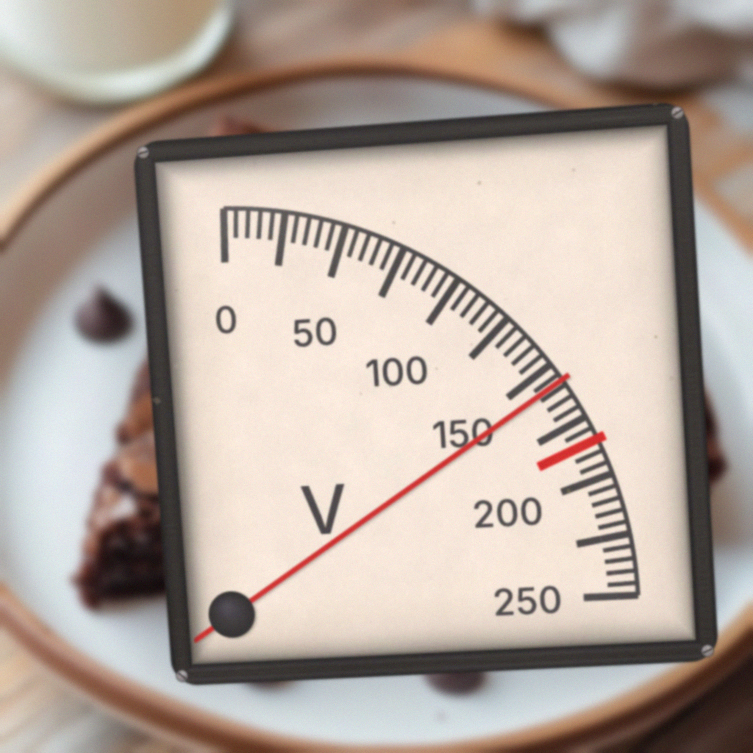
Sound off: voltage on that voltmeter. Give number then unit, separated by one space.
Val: 157.5 V
